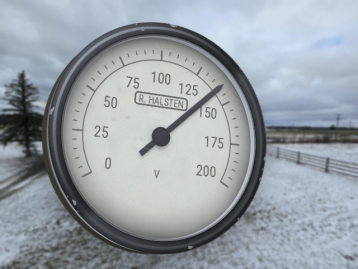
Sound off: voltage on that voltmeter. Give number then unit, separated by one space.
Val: 140 V
